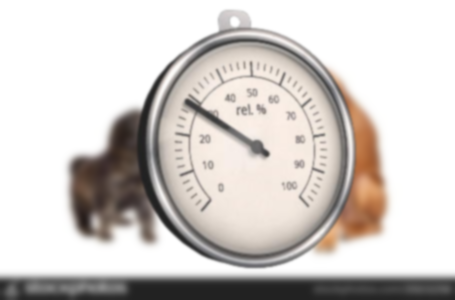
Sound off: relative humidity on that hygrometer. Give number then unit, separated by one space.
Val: 28 %
